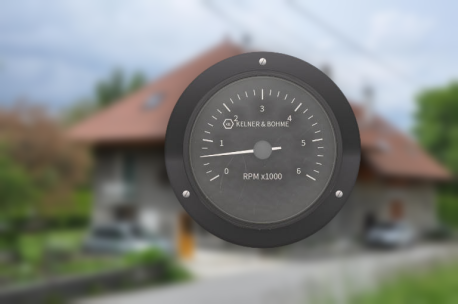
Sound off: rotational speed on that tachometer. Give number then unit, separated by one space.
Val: 600 rpm
